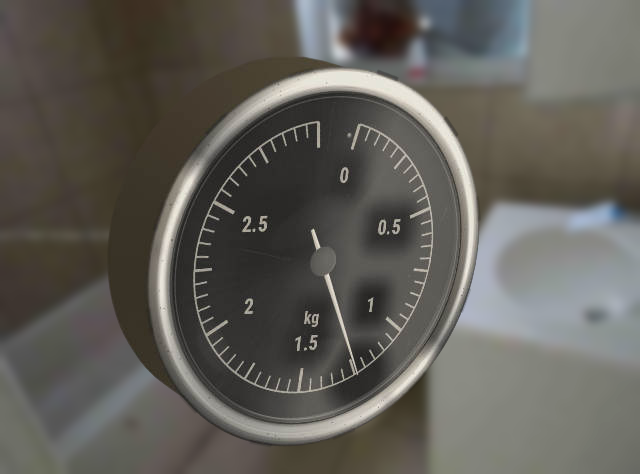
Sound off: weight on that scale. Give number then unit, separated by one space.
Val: 1.25 kg
